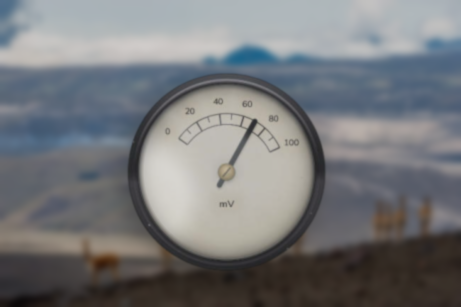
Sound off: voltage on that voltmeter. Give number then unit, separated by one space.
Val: 70 mV
